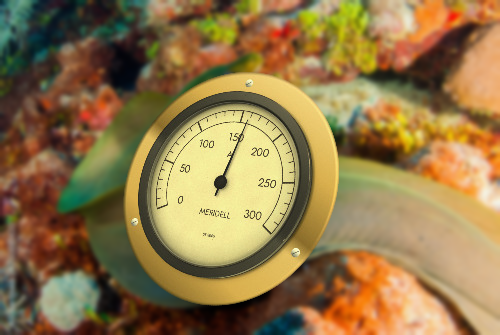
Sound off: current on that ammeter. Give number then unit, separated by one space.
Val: 160 A
